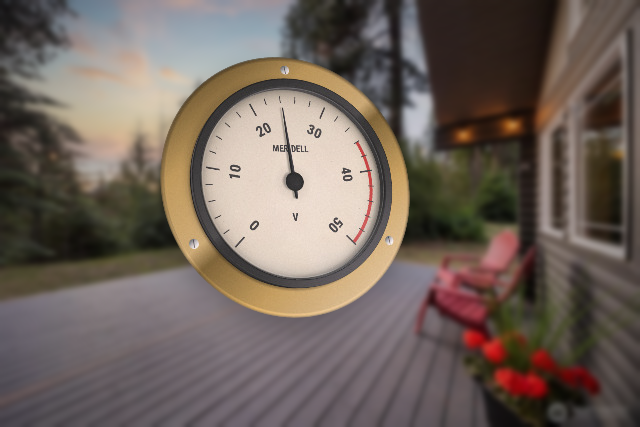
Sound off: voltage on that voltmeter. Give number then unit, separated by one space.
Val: 24 V
